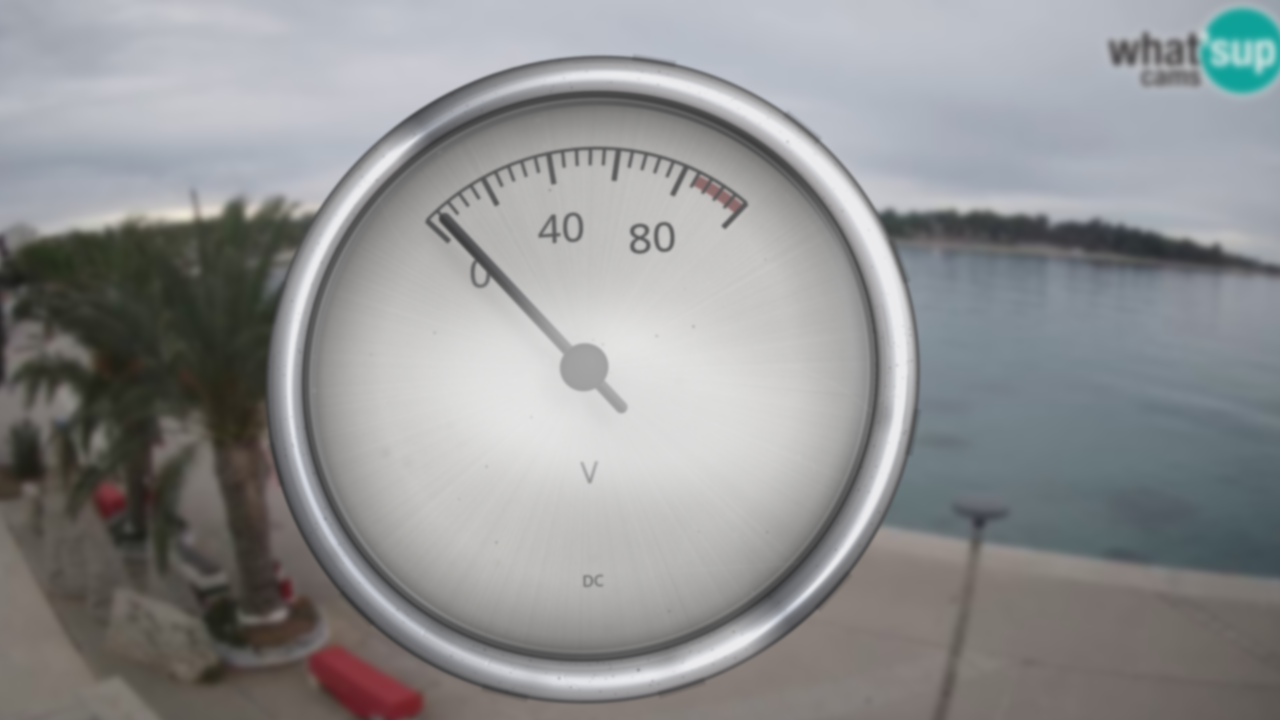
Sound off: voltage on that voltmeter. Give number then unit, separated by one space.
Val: 4 V
